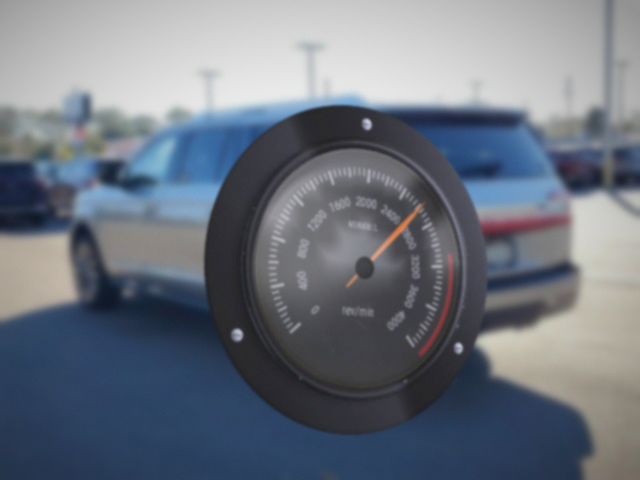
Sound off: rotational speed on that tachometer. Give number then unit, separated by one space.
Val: 2600 rpm
